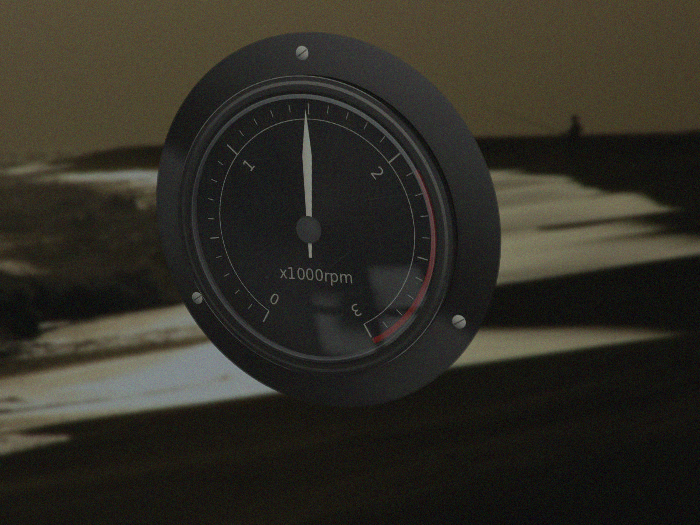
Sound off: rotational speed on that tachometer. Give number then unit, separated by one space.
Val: 1500 rpm
